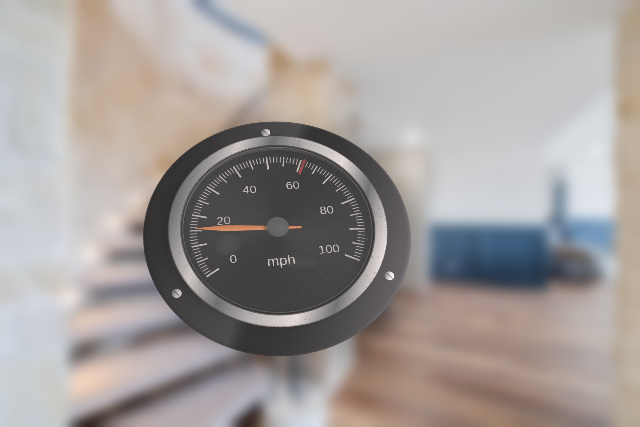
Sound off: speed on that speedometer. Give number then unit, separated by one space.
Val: 15 mph
